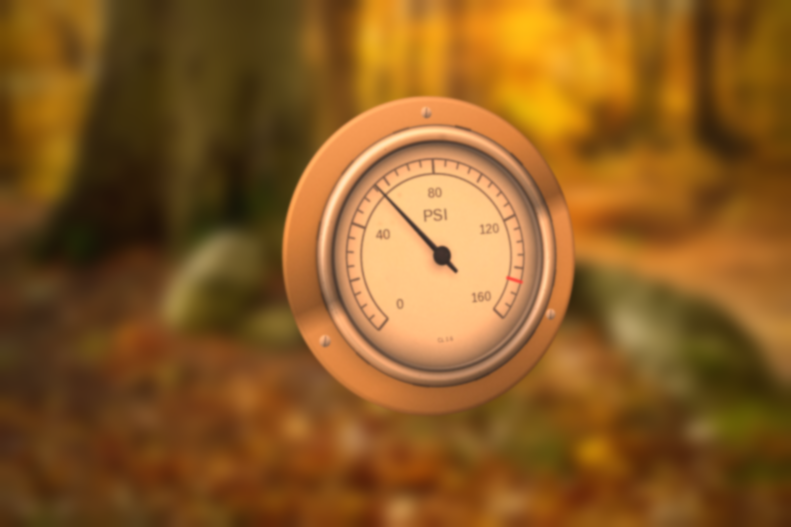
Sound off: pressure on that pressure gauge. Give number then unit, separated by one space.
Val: 55 psi
